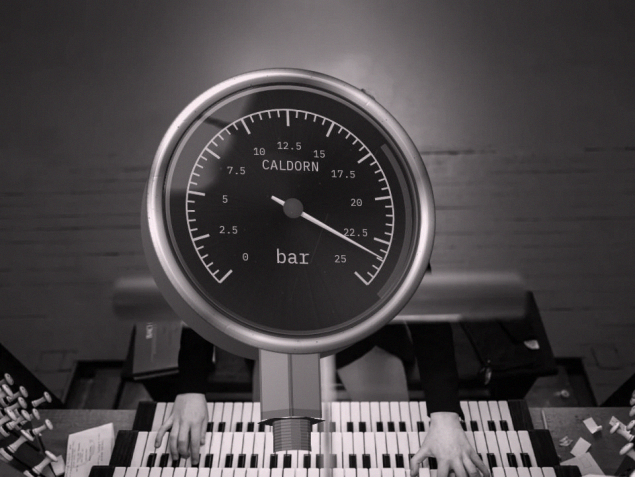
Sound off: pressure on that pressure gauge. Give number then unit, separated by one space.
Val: 23.5 bar
